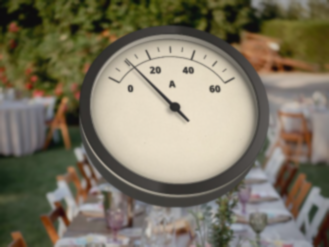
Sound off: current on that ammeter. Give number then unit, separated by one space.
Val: 10 A
